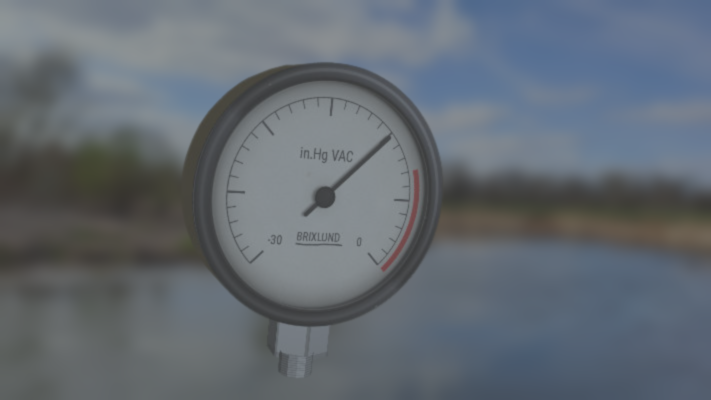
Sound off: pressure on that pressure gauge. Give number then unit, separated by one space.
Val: -10 inHg
